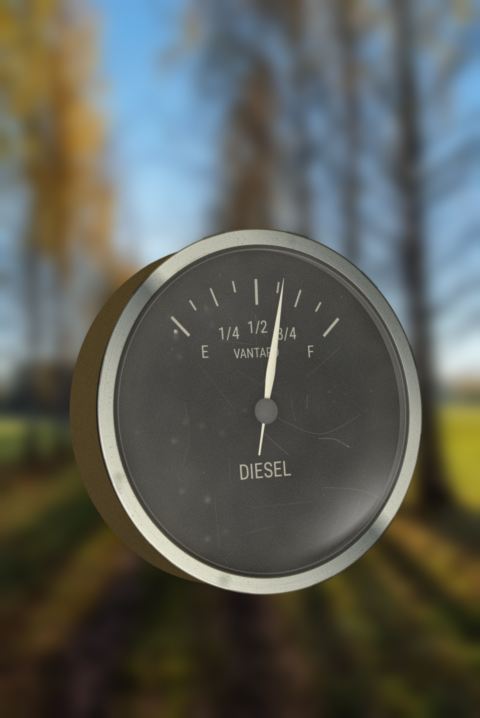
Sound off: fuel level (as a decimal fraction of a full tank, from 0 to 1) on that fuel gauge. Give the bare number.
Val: 0.625
